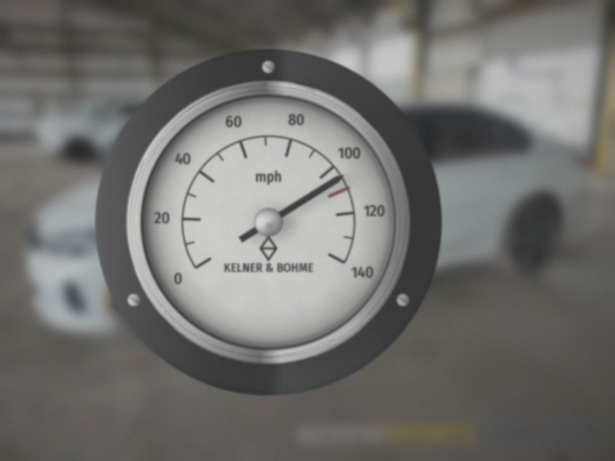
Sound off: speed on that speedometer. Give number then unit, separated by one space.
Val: 105 mph
